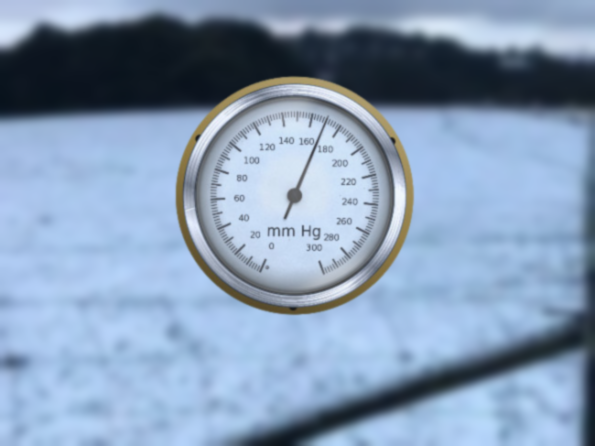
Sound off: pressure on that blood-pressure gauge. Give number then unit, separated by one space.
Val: 170 mmHg
